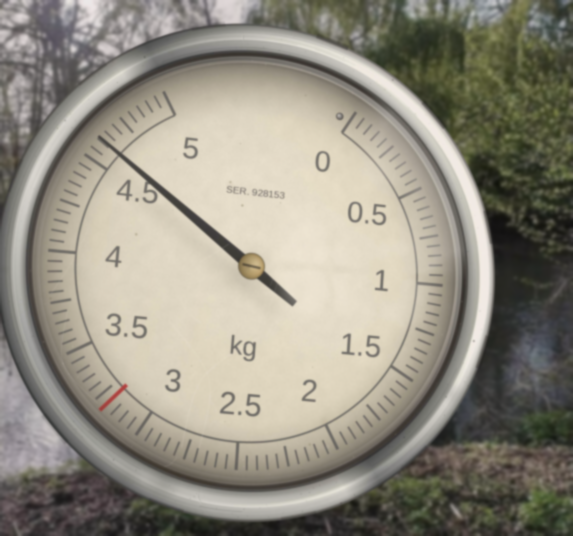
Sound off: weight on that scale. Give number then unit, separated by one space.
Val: 4.6 kg
